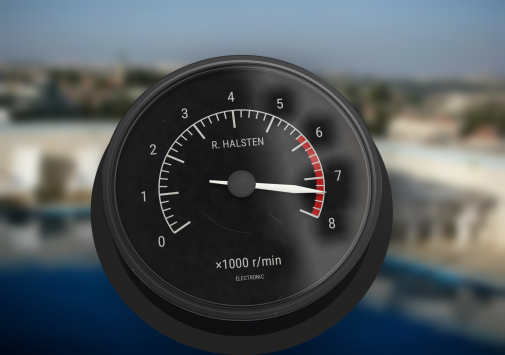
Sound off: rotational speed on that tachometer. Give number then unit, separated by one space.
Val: 7400 rpm
